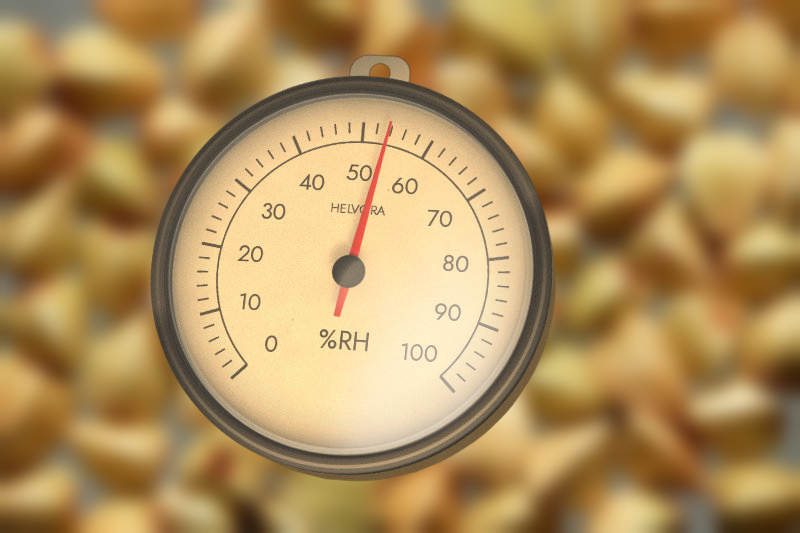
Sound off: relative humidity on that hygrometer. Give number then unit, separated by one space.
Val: 54 %
